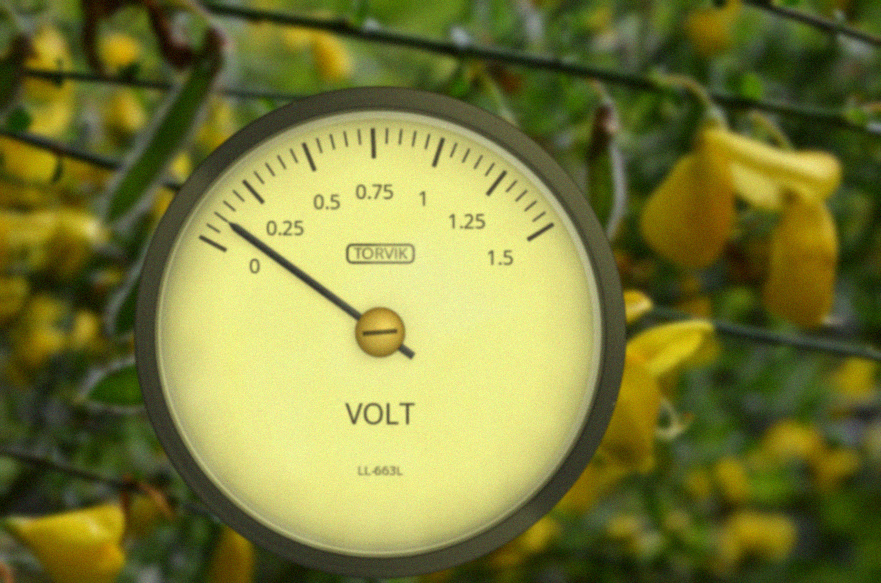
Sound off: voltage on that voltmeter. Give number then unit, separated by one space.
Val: 0.1 V
